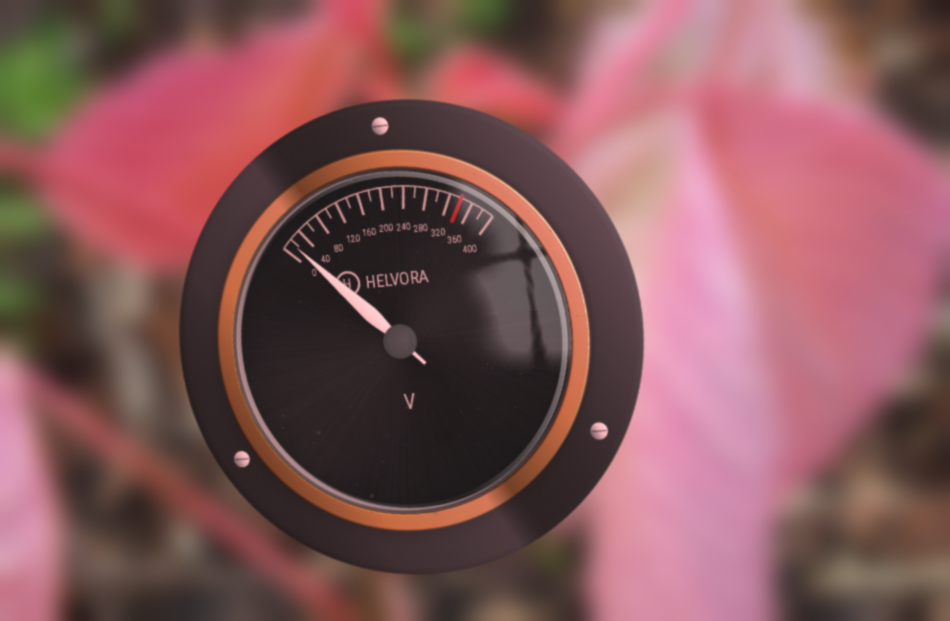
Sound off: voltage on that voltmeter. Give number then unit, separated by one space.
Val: 20 V
